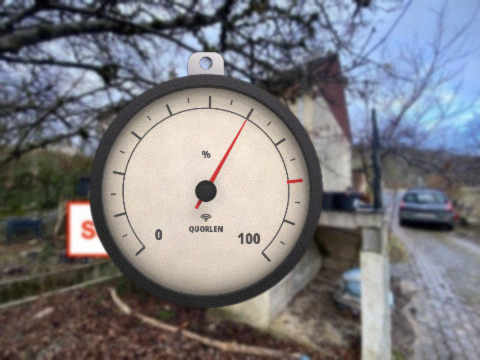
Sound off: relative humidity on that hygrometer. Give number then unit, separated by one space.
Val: 60 %
